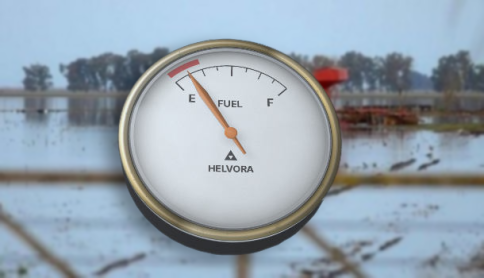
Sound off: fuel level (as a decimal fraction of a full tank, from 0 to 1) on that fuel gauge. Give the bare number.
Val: 0.125
